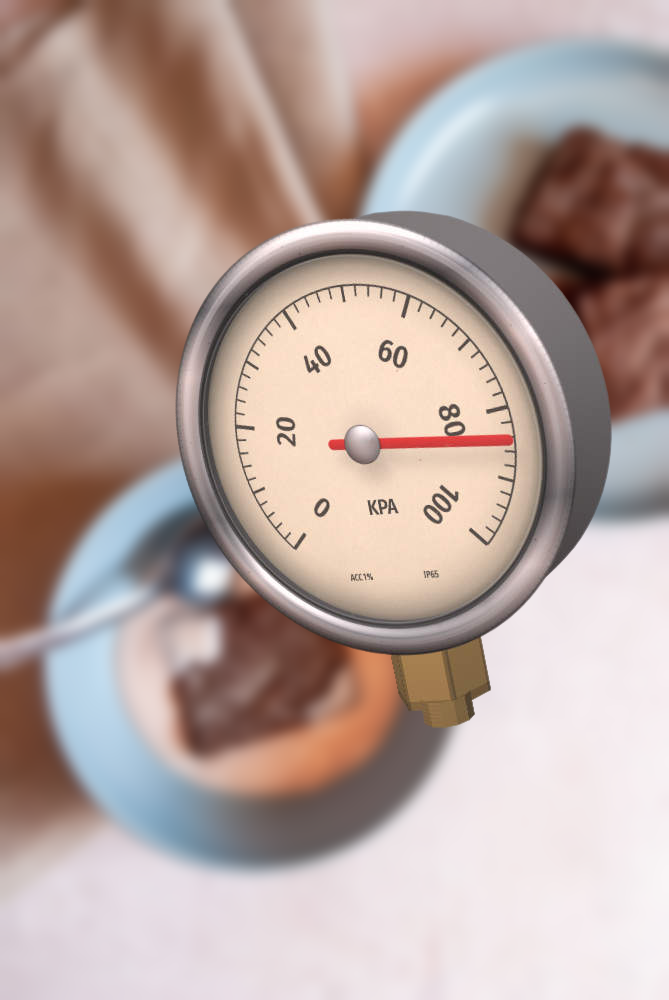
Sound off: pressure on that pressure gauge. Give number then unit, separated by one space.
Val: 84 kPa
